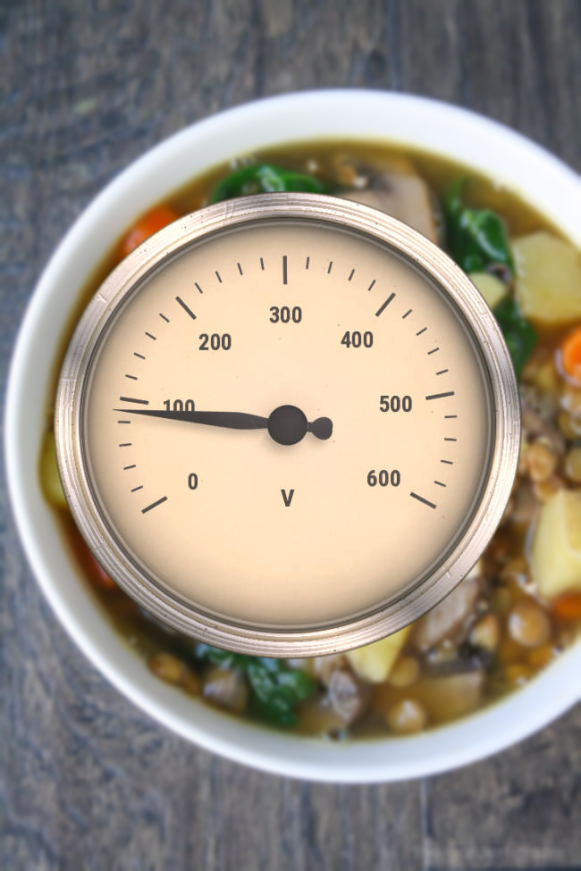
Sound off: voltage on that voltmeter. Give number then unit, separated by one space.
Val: 90 V
